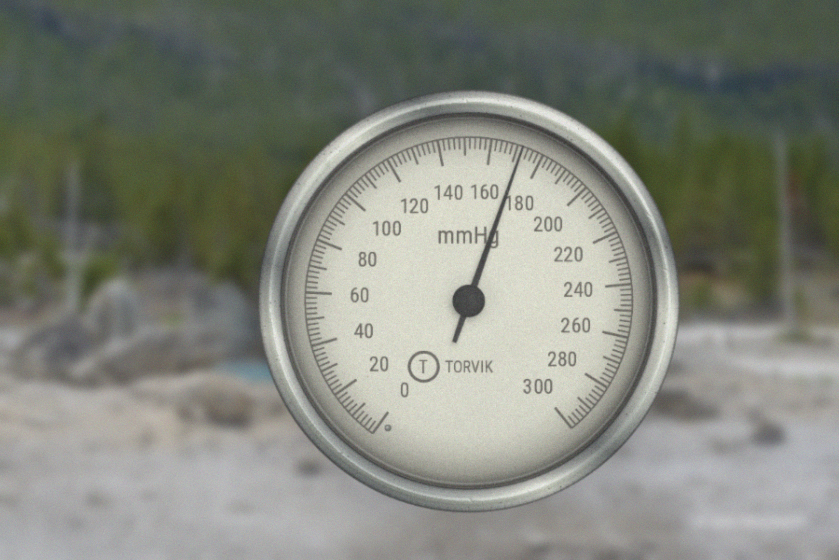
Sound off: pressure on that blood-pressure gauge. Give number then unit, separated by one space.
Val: 172 mmHg
